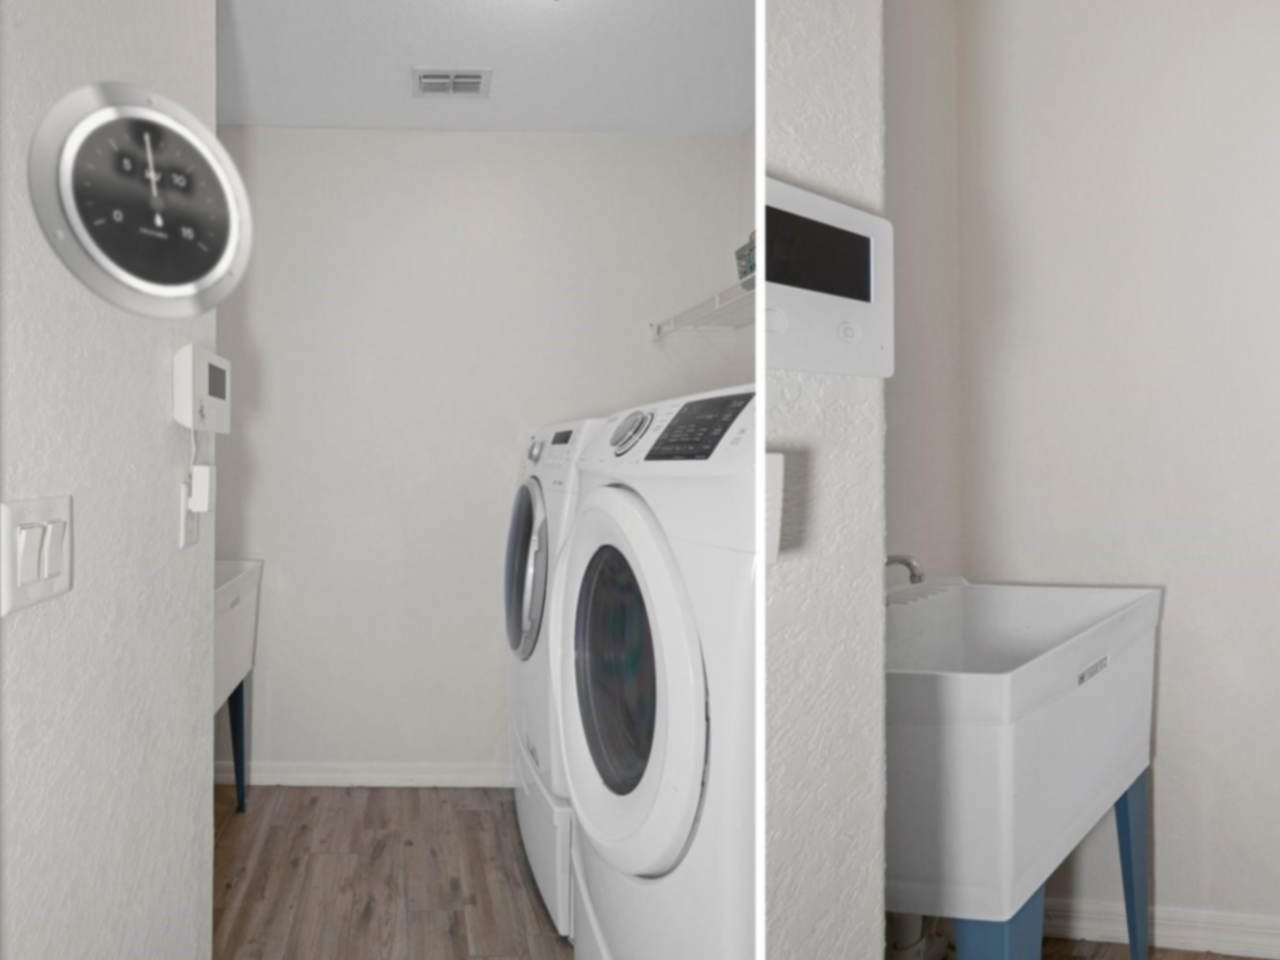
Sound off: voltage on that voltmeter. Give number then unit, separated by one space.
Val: 7 kV
